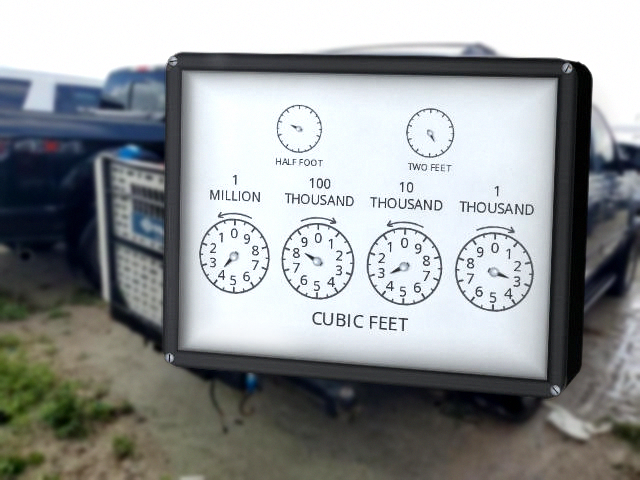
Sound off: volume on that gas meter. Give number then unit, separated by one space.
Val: 383300 ft³
